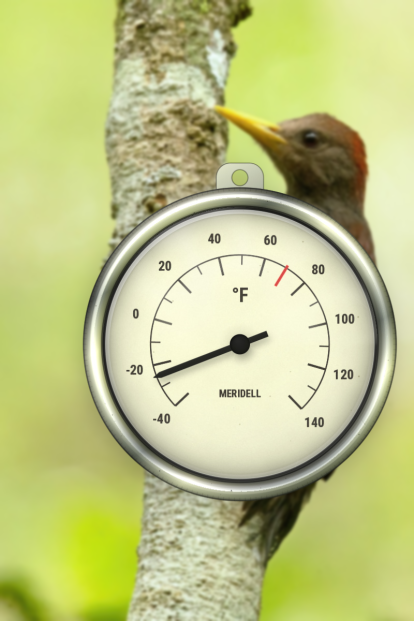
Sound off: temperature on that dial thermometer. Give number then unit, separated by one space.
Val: -25 °F
